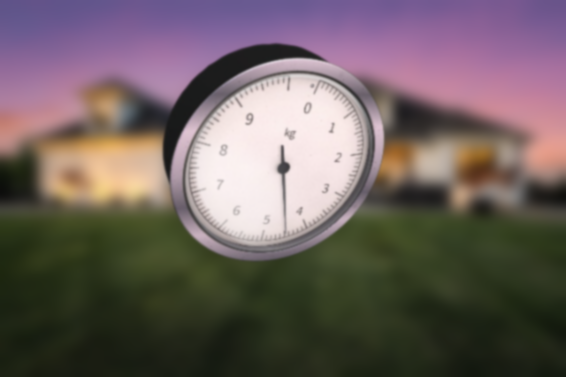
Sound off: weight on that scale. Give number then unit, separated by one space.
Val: 4.5 kg
